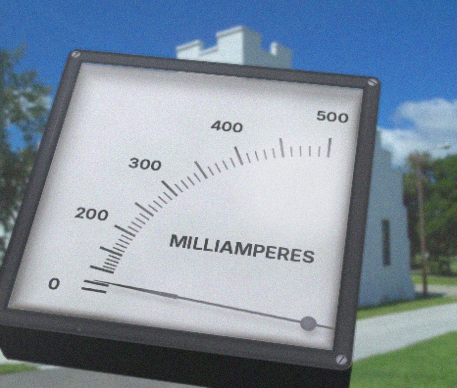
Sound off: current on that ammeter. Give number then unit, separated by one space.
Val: 50 mA
